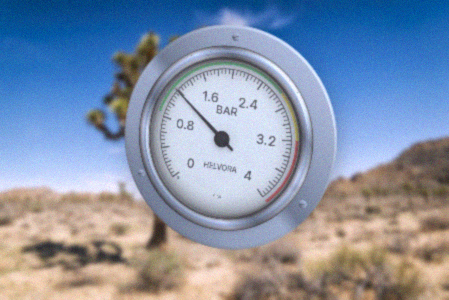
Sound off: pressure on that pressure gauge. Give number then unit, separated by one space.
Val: 1.2 bar
